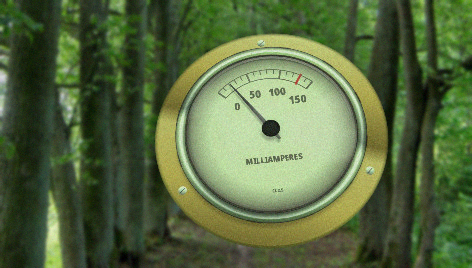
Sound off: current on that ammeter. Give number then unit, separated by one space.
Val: 20 mA
